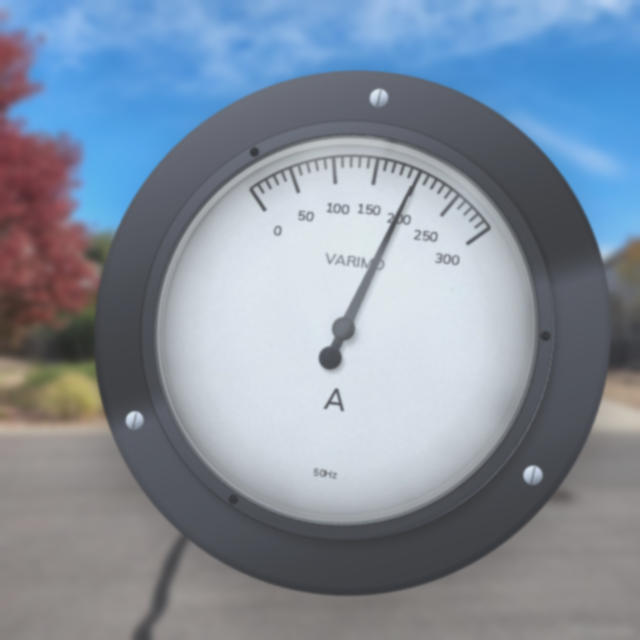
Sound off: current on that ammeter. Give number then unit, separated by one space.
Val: 200 A
